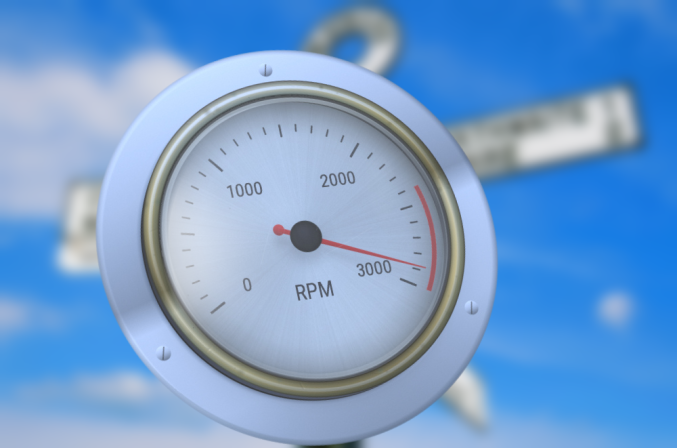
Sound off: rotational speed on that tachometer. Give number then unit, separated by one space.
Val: 2900 rpm
